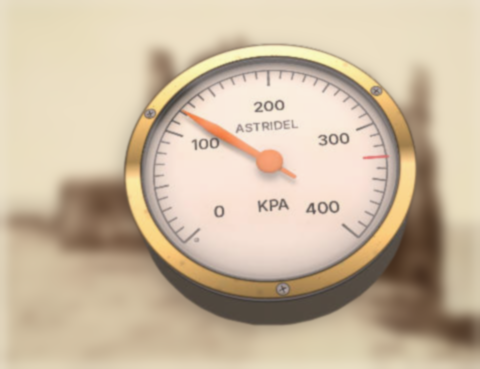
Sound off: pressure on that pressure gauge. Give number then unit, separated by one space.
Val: 120 kPa
